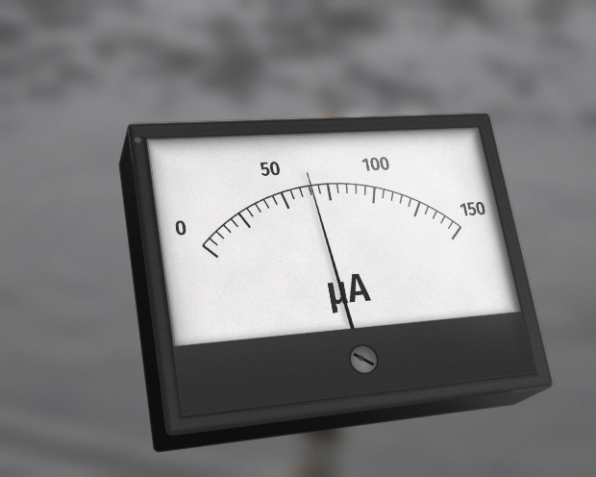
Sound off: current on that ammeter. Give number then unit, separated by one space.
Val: 65 µA
